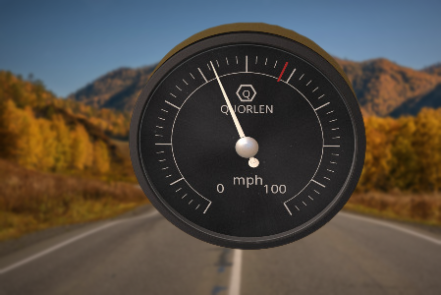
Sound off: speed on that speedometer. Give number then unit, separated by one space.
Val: 43 mph
